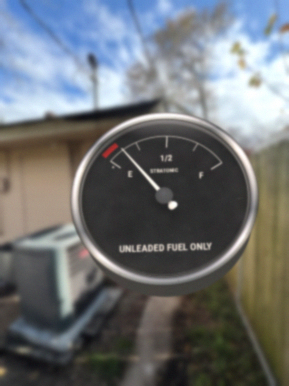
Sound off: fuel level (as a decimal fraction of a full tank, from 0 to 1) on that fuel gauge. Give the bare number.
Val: 0.125
